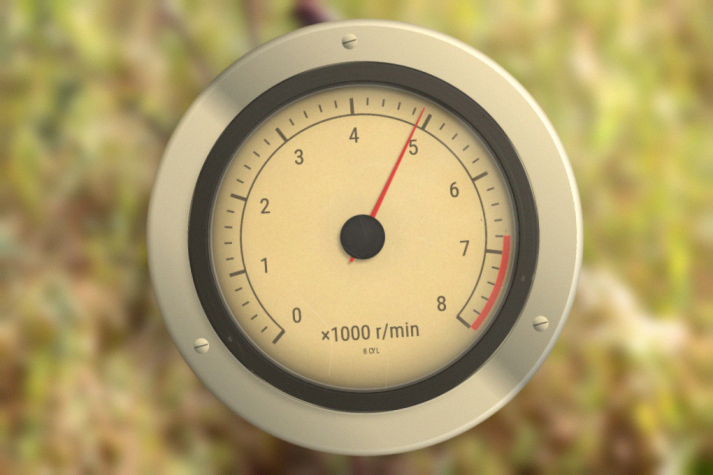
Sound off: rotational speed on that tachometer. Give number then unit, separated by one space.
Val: 4900 rpm
